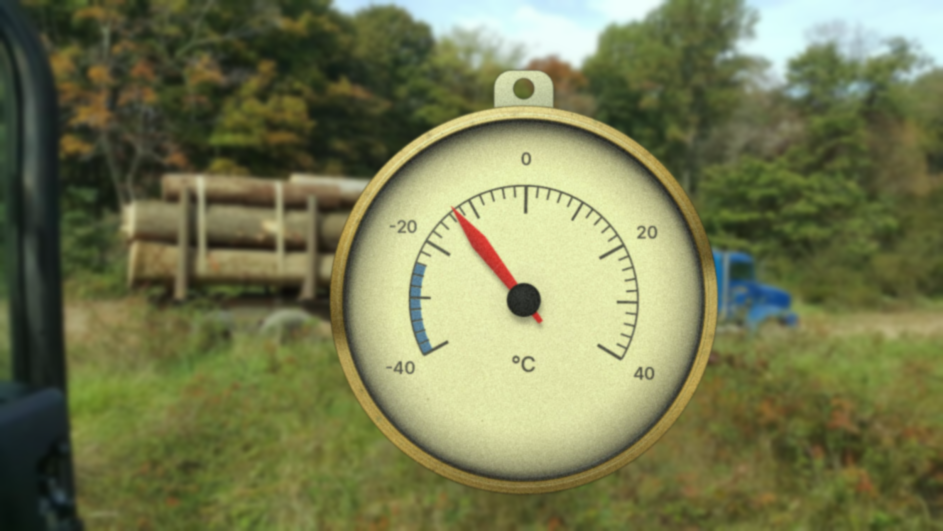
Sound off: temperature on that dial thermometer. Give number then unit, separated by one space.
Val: -13 °C
